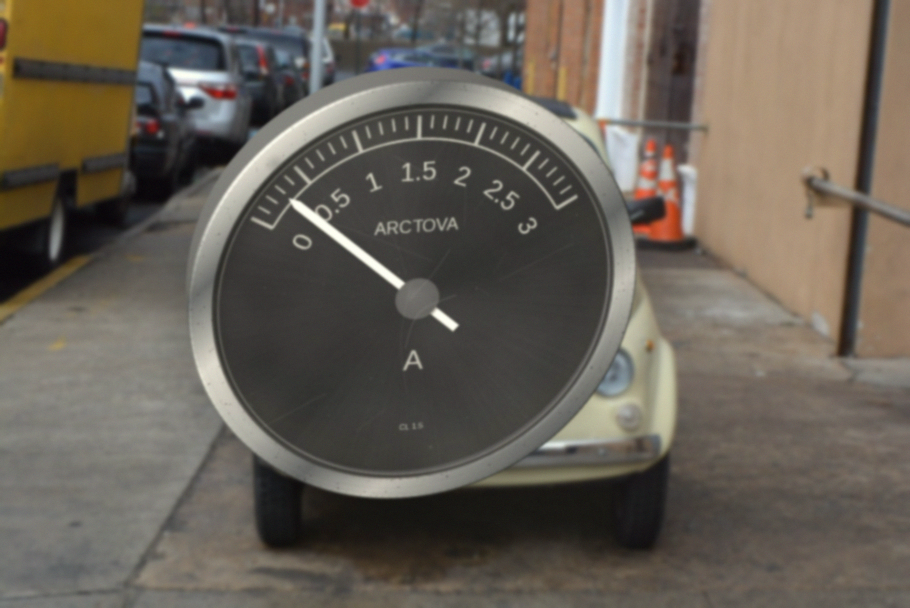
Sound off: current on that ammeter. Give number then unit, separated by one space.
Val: 0.3 A
